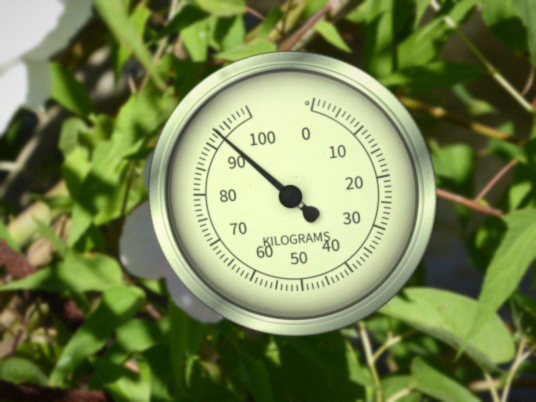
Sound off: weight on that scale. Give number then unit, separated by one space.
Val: 93 kg
